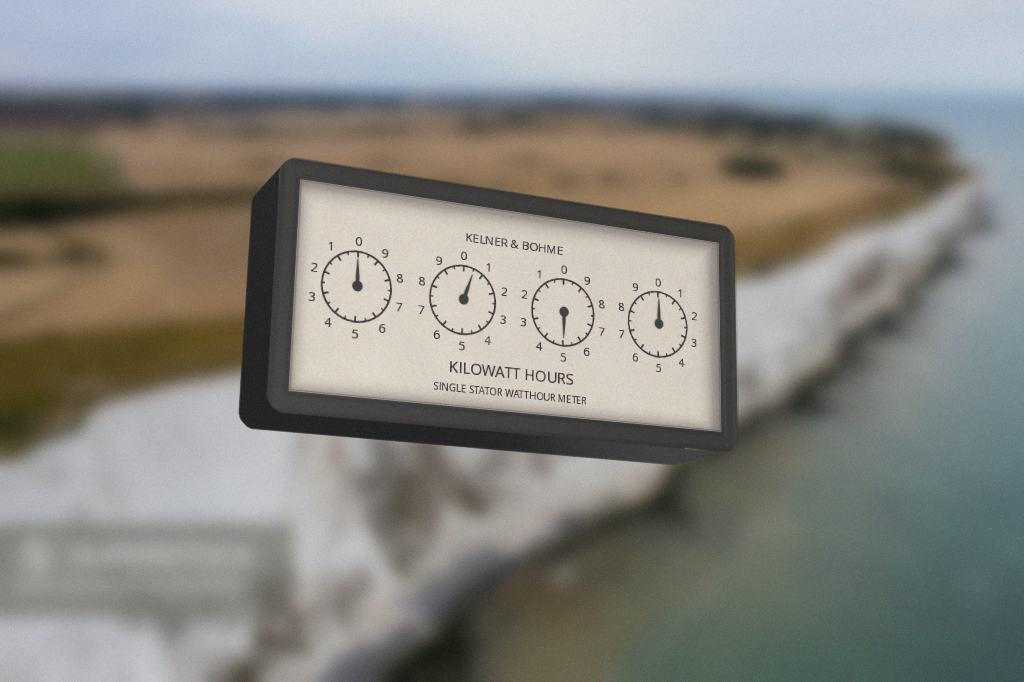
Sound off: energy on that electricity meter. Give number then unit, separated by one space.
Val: 50 kWh
